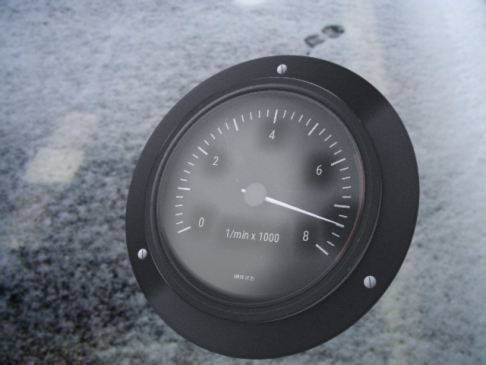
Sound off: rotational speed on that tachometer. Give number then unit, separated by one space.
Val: 7400 rpm
